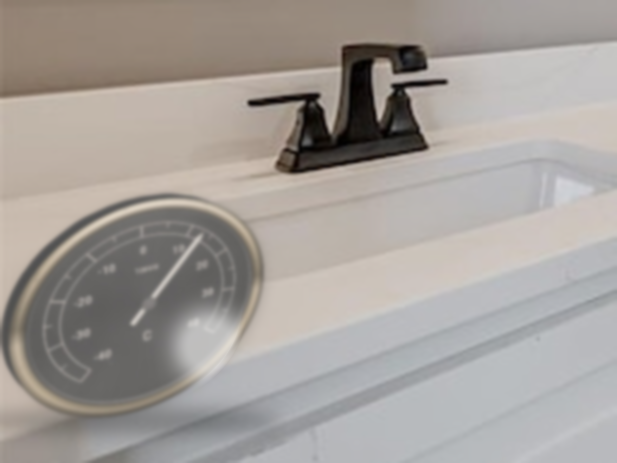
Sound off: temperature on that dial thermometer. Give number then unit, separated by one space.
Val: 12.5 °C
